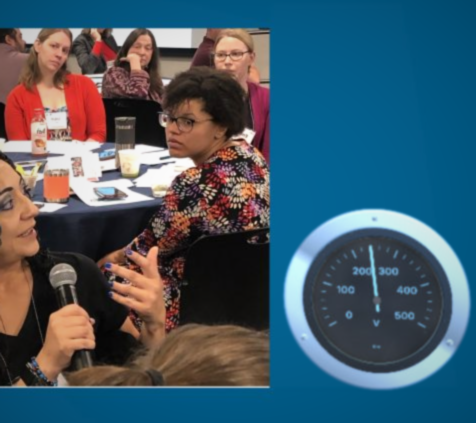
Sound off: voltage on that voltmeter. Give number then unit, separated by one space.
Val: 240 V
